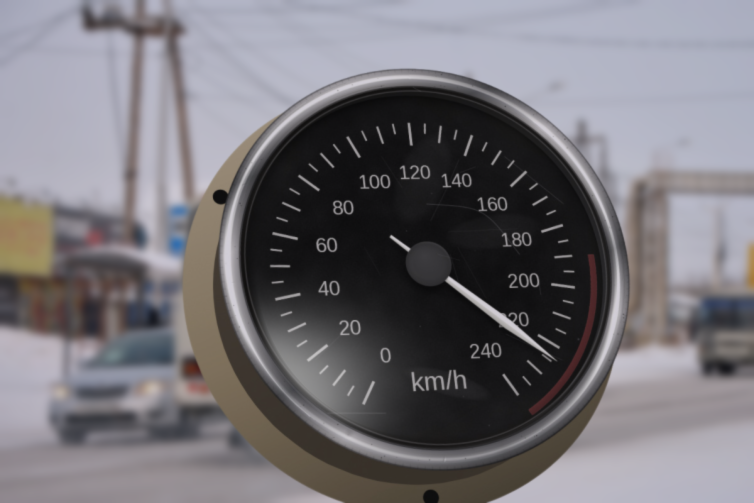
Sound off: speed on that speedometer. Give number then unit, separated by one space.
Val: 225 km/h
